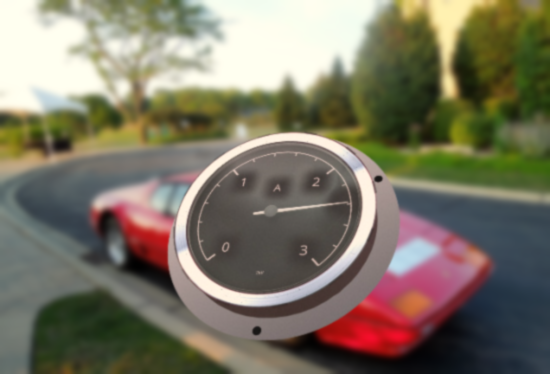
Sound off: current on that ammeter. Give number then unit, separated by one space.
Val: 2.4 A
